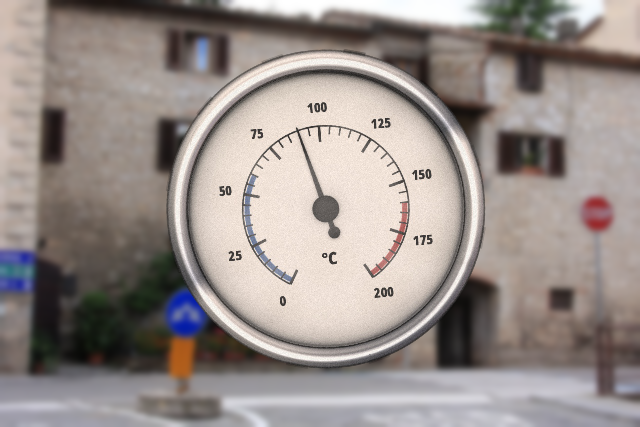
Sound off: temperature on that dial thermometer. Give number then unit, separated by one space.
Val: 90 °C
